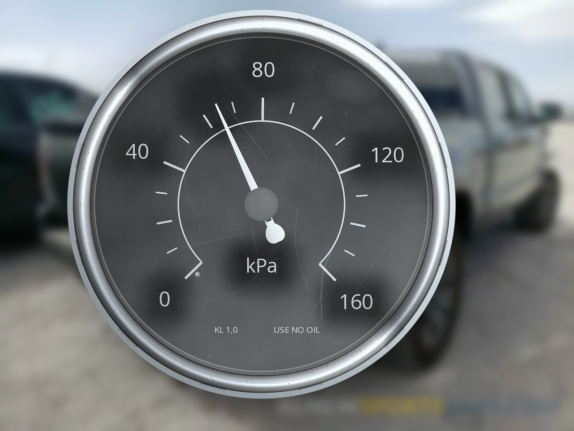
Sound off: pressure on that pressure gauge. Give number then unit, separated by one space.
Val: 65 kPa
